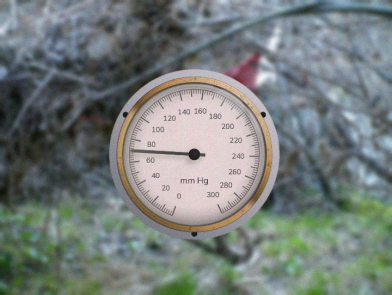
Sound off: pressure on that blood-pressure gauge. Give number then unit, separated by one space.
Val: 70 mmHg
